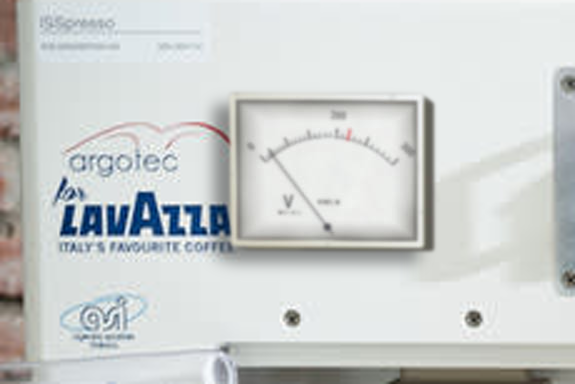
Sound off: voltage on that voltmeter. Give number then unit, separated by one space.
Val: 50 V
